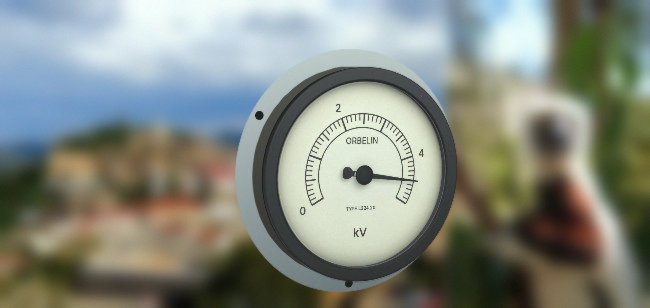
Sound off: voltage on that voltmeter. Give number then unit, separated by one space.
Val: 4.5 kV
